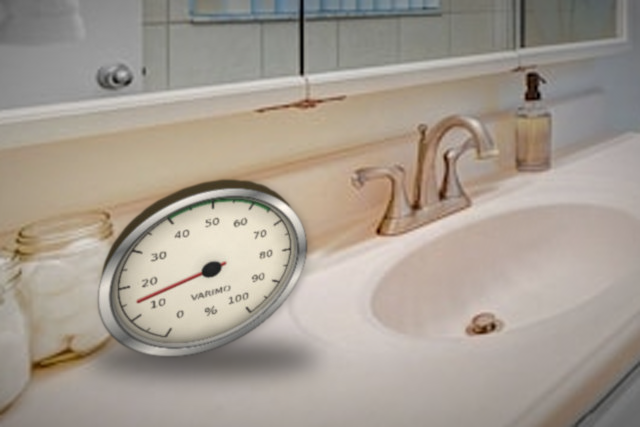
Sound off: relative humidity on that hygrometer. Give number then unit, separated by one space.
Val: 15 %
